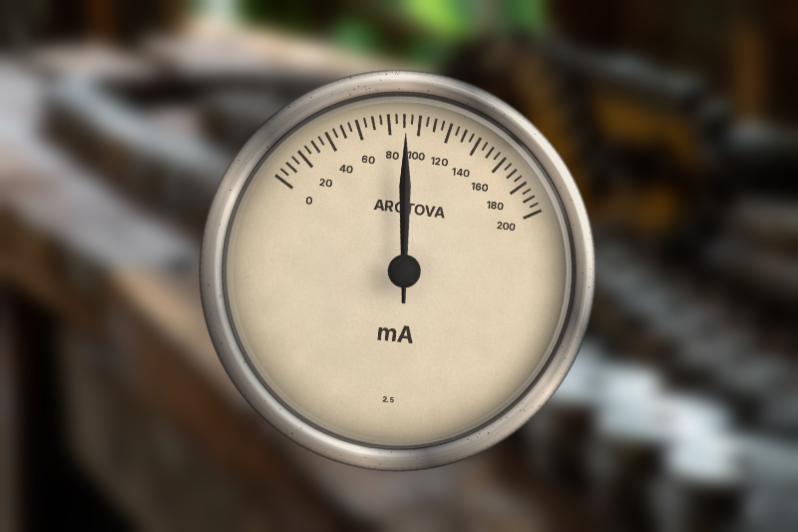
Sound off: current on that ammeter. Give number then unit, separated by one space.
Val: 90 mA
